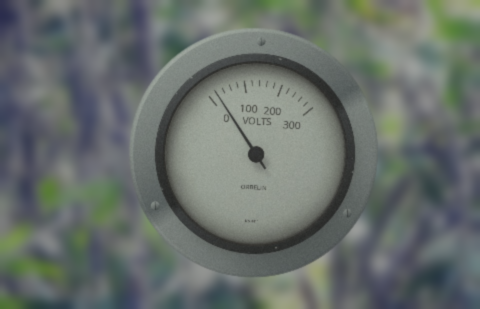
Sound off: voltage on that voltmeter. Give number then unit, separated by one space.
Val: 20 V
